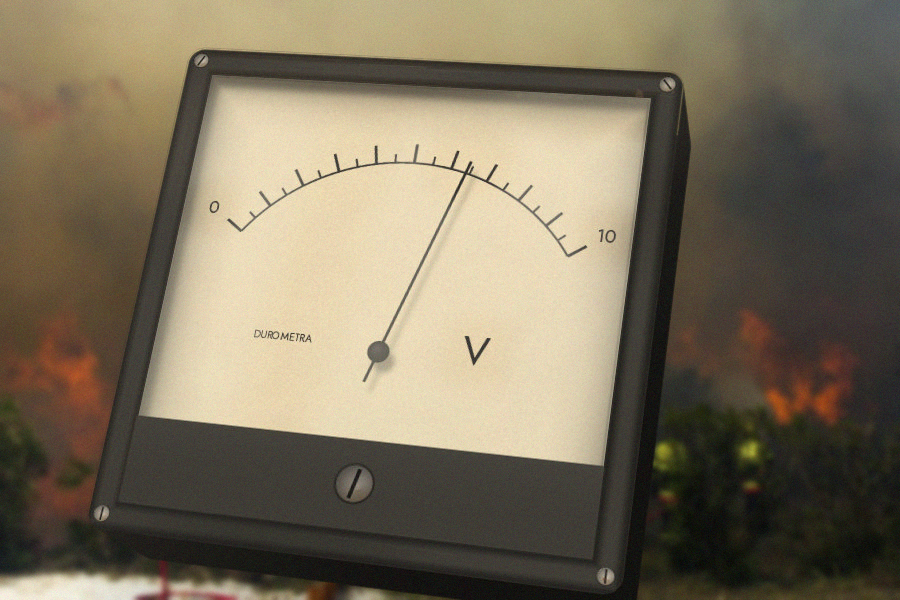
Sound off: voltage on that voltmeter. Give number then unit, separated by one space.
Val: 6.5 V
